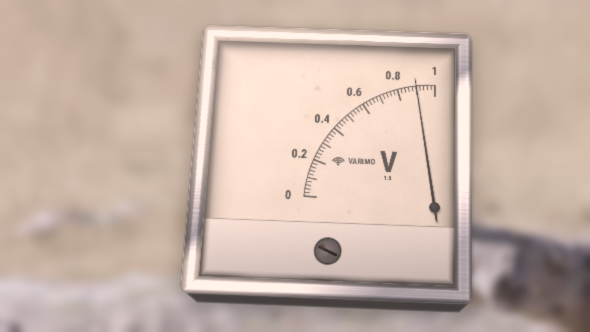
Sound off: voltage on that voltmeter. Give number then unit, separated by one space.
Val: 0.9 V
